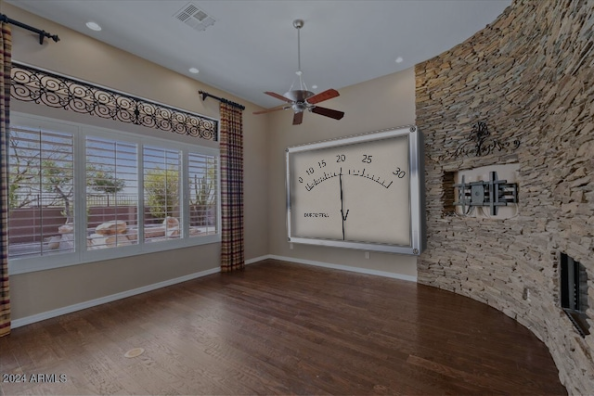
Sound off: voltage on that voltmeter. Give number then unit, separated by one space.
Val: 20 V
